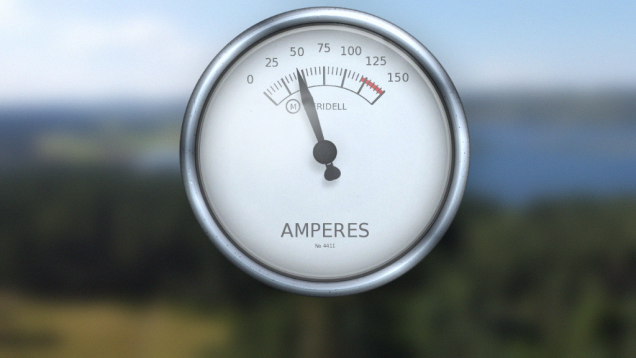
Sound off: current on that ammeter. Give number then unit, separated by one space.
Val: 45 A
